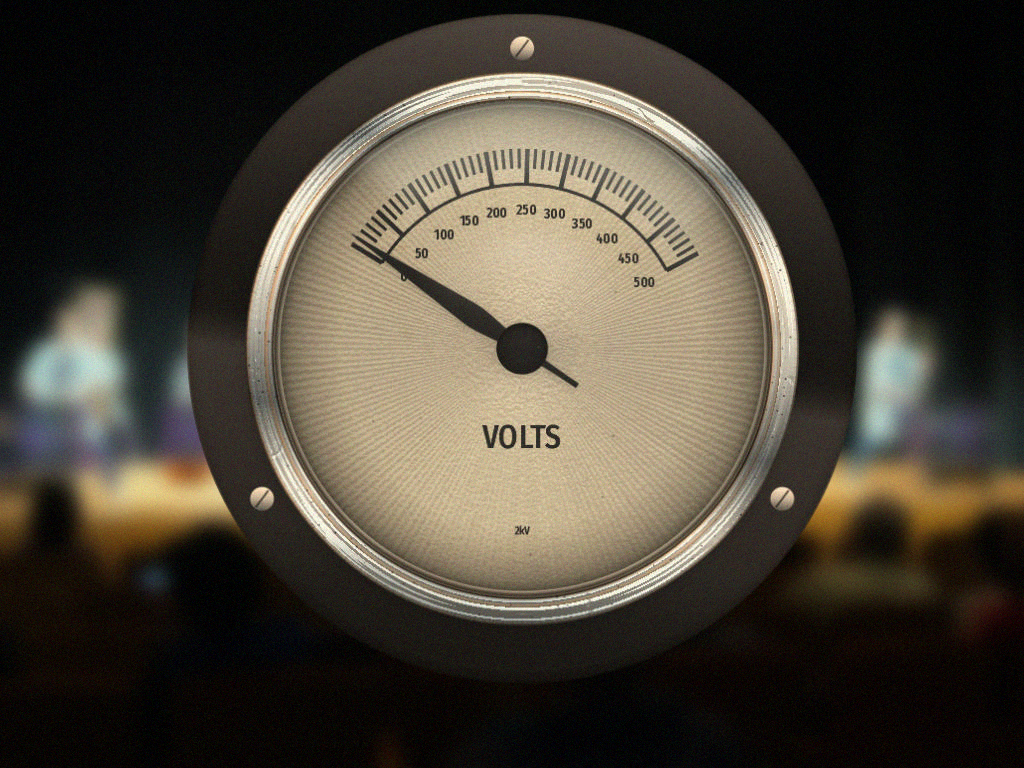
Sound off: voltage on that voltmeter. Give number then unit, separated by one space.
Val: 10 V
